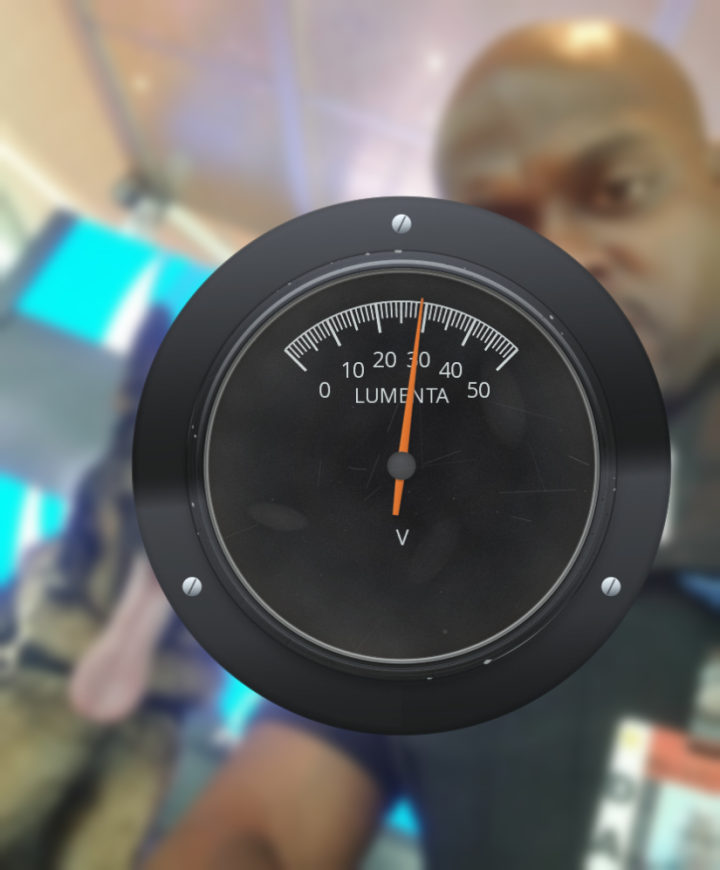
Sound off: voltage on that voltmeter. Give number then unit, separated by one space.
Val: 29 V
